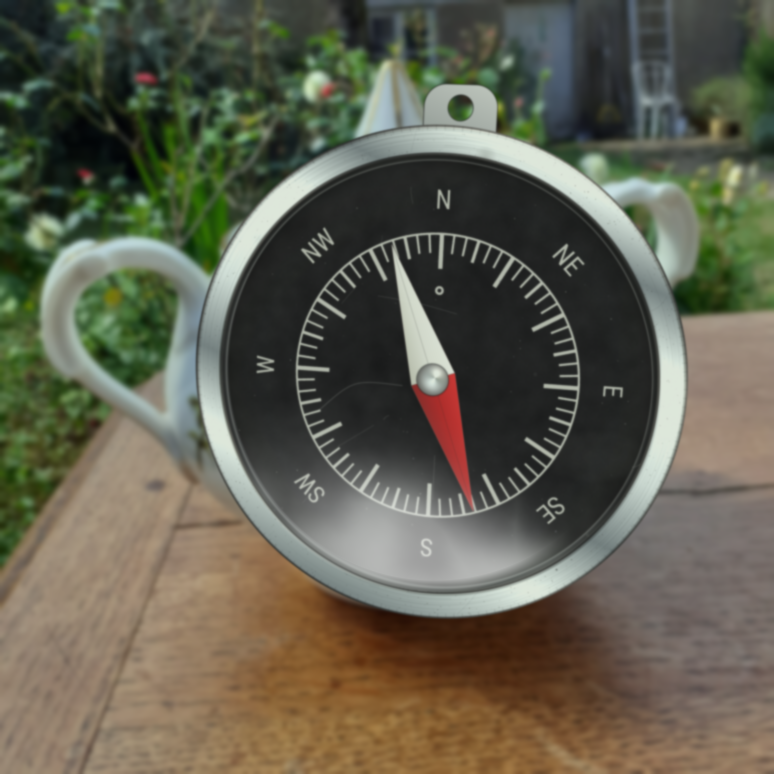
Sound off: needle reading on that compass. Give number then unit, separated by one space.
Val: 160 °
